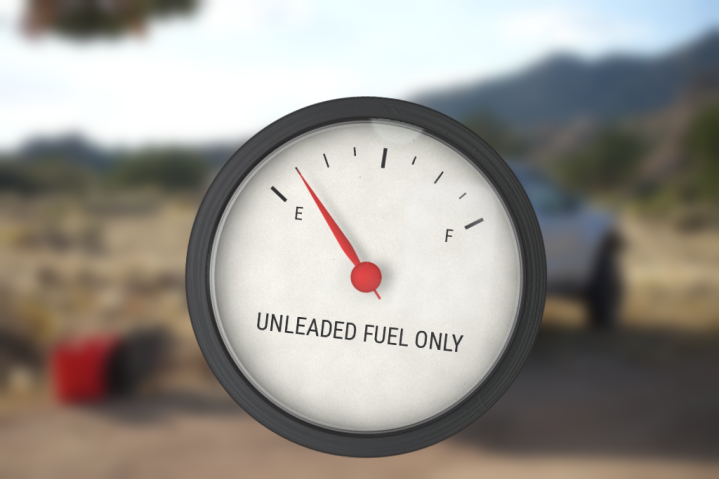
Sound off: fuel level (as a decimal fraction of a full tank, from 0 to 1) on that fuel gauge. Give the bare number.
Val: 0.125
